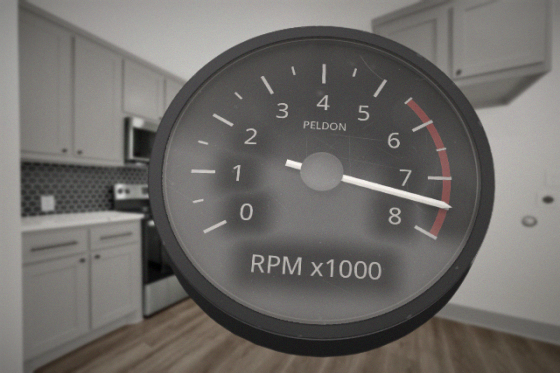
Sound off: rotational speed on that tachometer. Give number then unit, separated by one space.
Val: 7500 rpm
